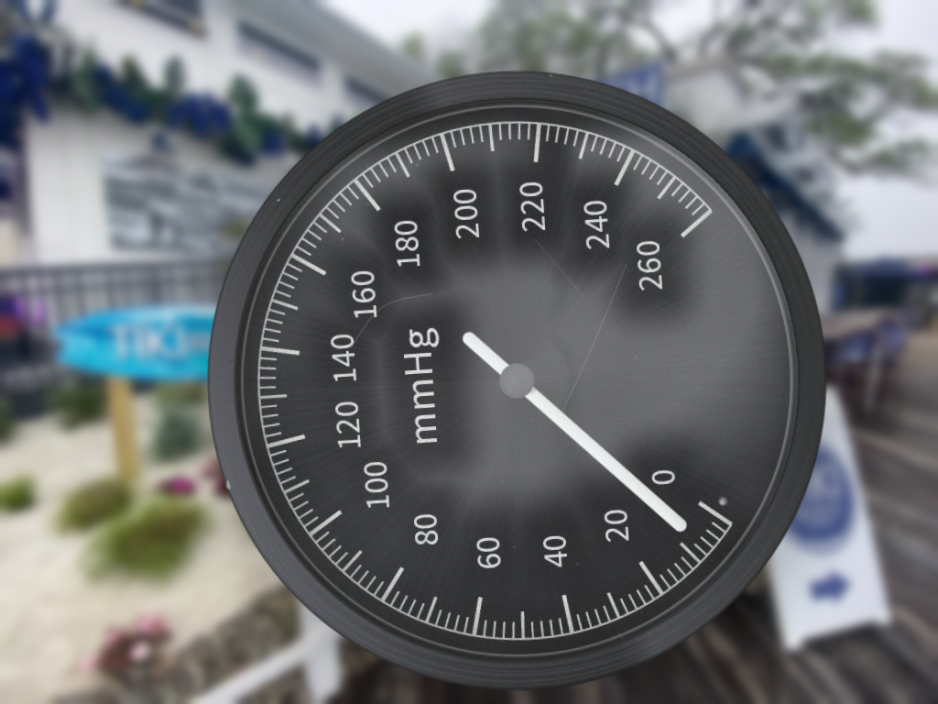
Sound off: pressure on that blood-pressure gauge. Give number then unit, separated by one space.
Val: 7 mmHg
